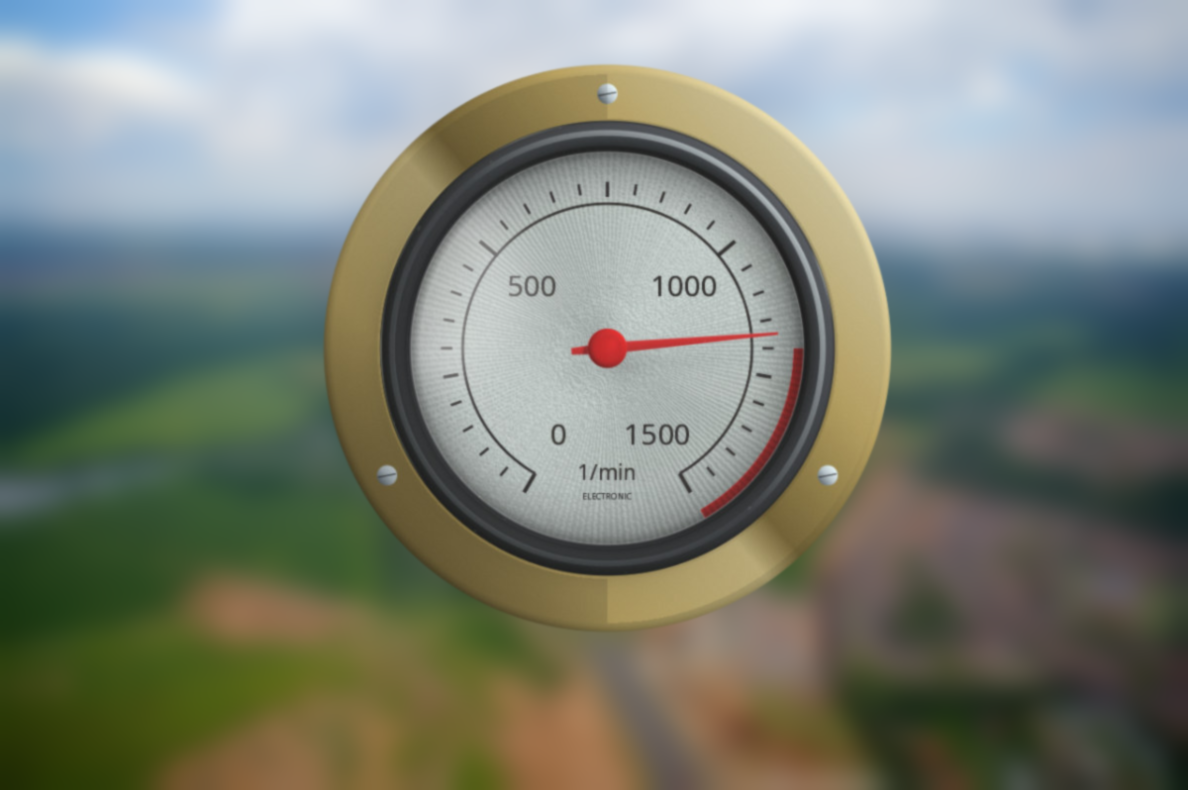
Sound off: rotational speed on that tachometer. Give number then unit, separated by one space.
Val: 1175 rpm
